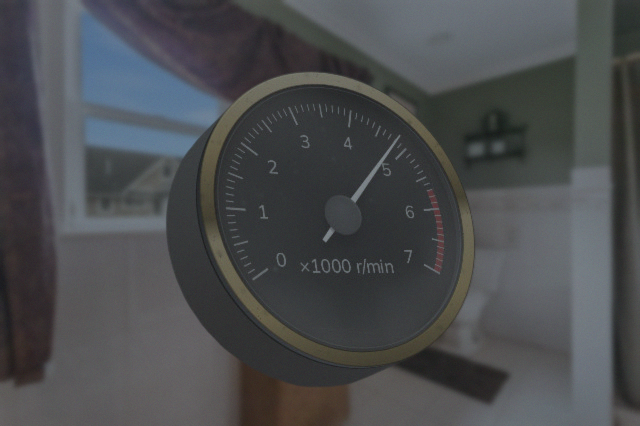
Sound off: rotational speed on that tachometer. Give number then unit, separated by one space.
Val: 4800 rpm
